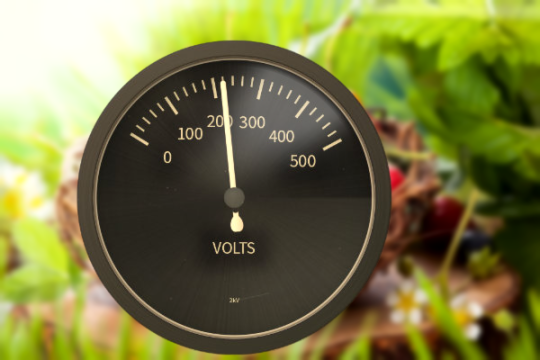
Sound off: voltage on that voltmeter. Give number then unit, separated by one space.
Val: 220 V
